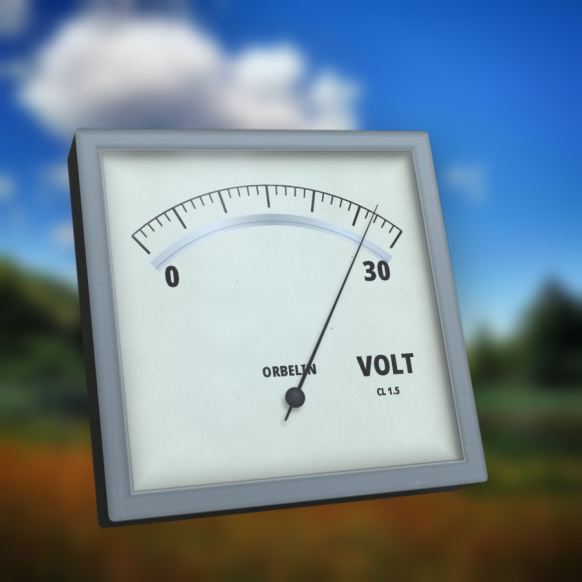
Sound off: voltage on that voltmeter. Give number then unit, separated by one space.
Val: 26.5 V
